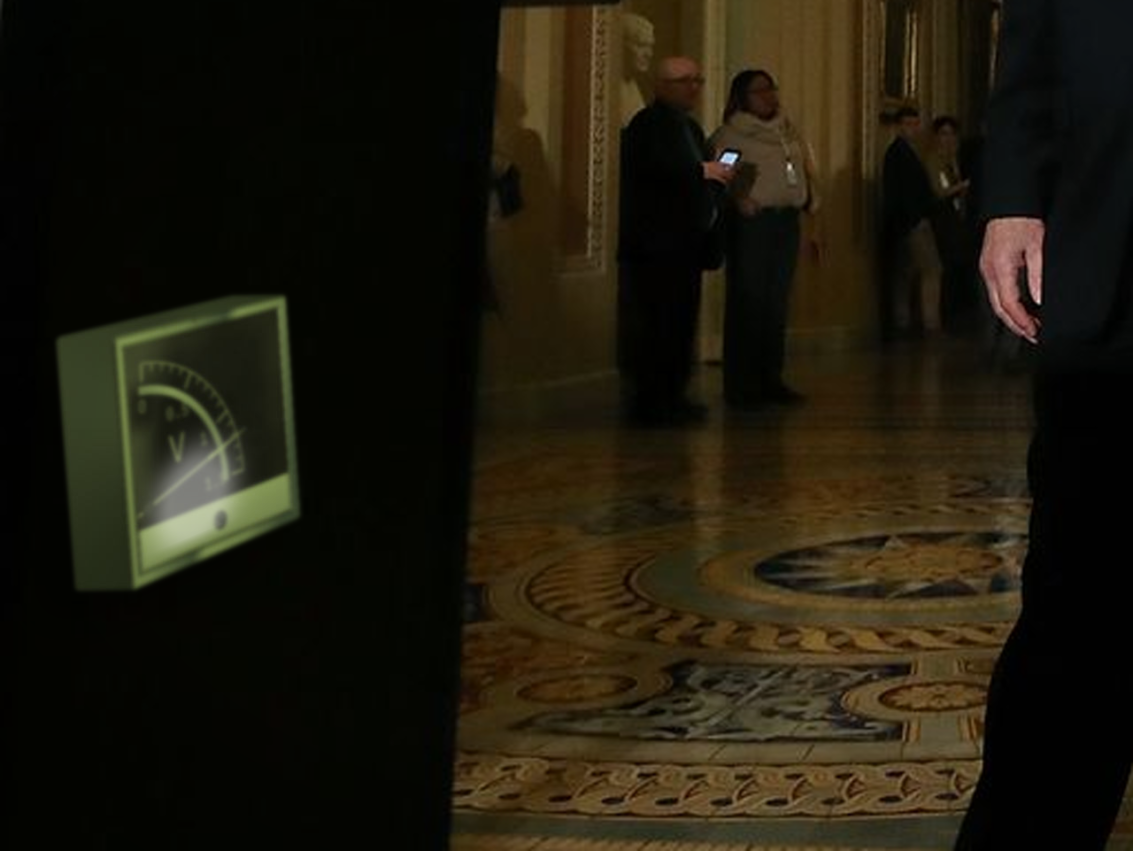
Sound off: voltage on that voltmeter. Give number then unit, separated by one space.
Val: 1.2 V
